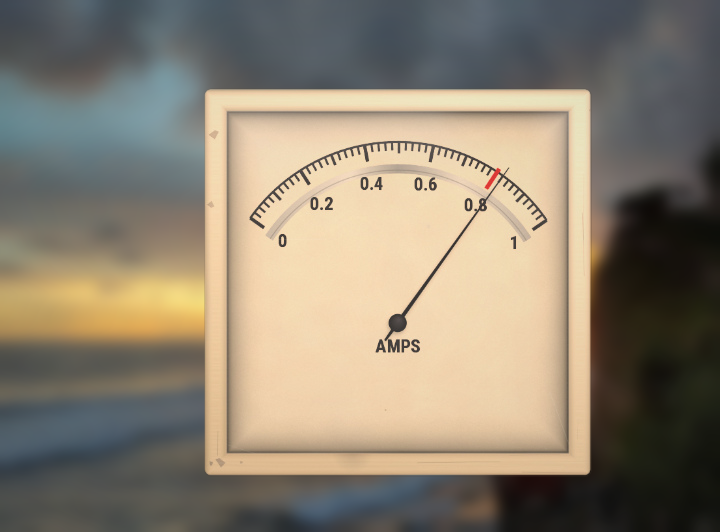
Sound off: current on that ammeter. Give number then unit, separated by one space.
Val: 0.82 A
